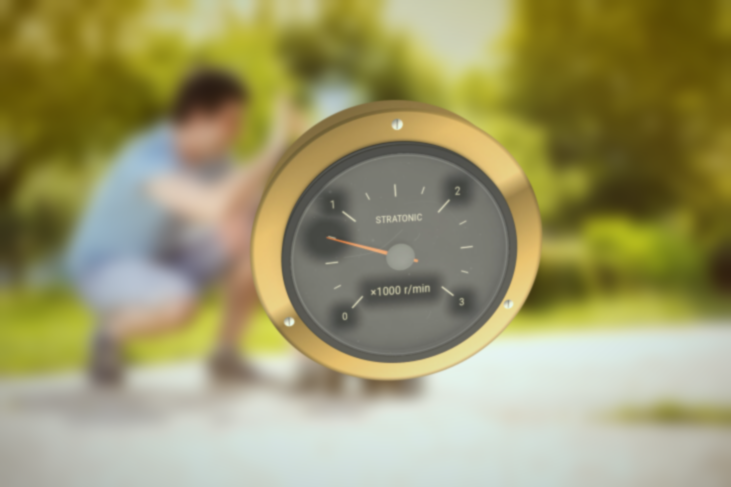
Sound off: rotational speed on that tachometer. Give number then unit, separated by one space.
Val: 750 rpm
